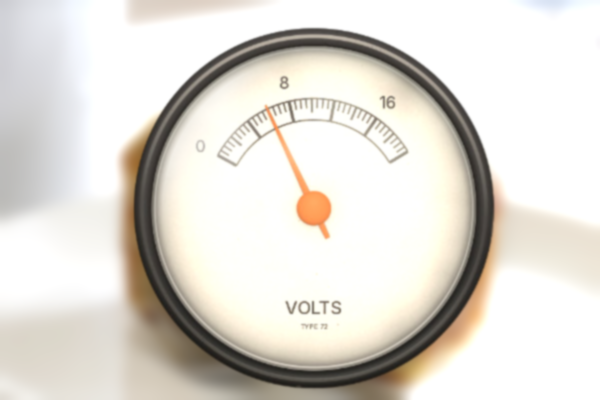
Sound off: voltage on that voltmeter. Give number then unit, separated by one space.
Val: 6 V
